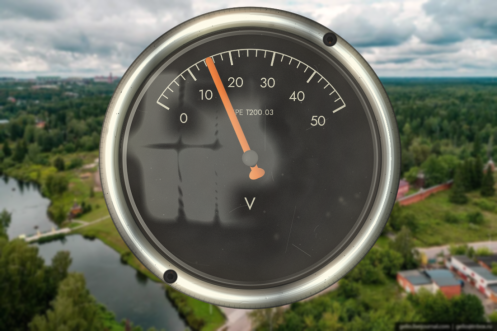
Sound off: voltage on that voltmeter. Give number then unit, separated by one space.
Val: 15 V
